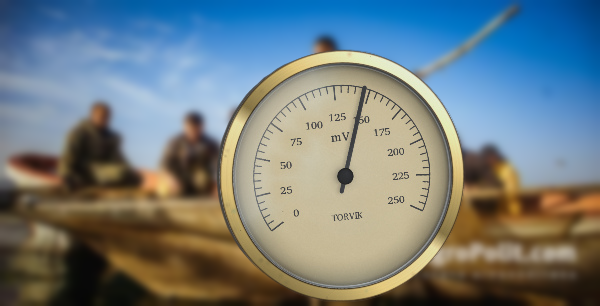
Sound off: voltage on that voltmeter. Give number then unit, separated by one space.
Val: 145 mV
